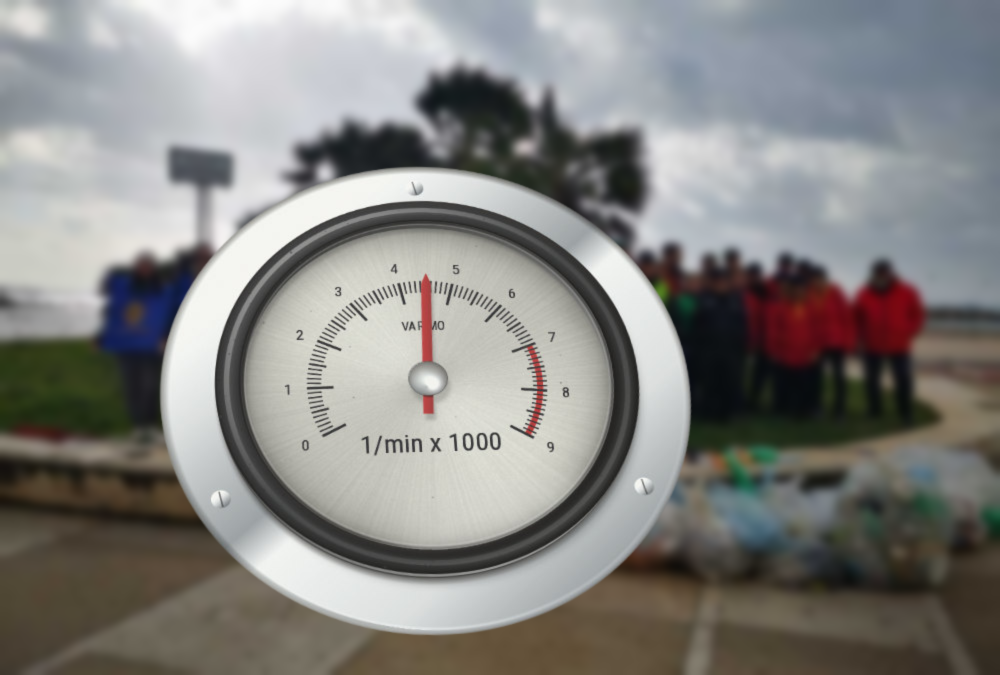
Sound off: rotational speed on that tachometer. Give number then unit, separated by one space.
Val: 4500 rpm
